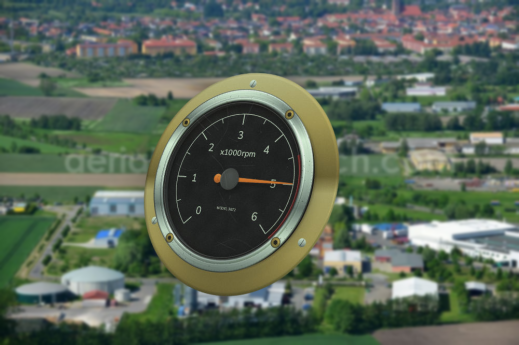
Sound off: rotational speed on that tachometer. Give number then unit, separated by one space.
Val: 5000 rpm
